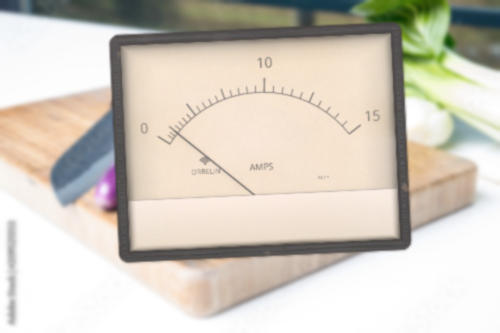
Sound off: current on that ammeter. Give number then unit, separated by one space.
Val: 2.5 A
